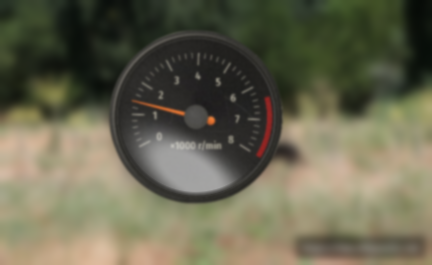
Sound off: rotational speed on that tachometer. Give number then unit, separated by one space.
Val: 1400 rpm
